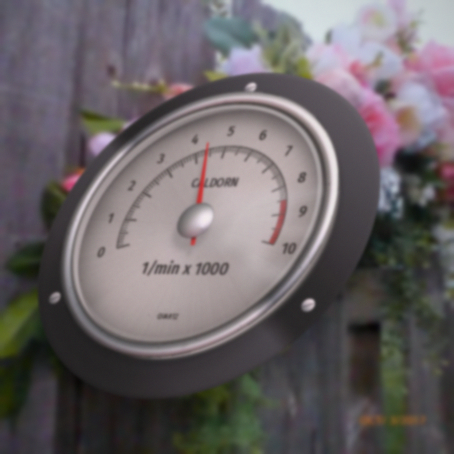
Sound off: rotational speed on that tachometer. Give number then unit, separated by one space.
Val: 4500 rpm
